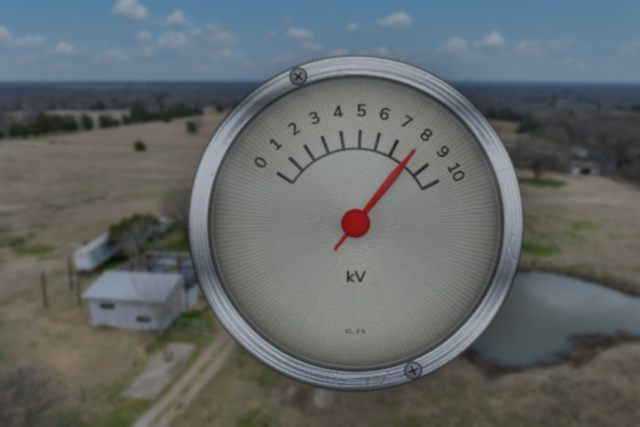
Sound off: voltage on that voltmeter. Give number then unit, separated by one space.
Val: 8 kV
